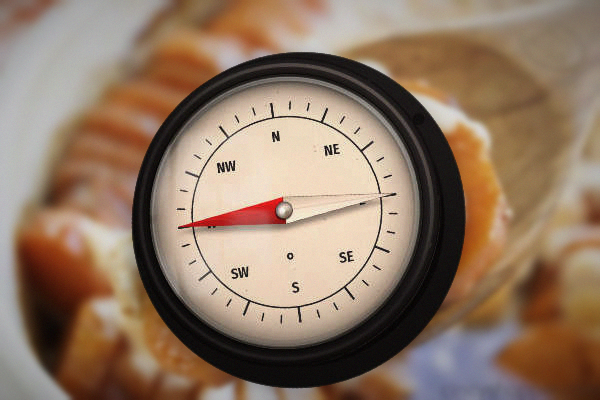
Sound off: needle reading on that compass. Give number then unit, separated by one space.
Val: 270 °
